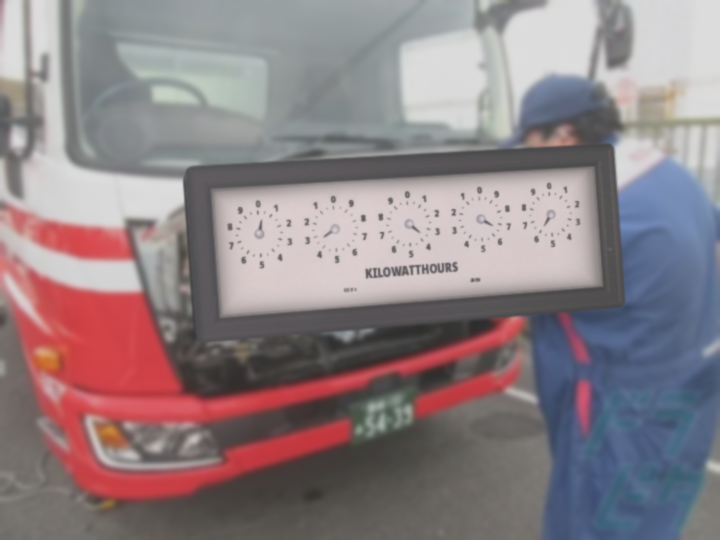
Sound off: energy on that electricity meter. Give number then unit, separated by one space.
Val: 3366 kWh
